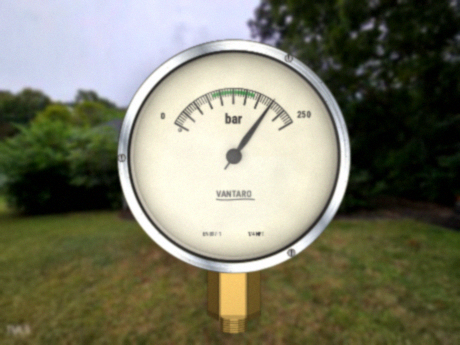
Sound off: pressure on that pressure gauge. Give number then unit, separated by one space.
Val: 200 bar
